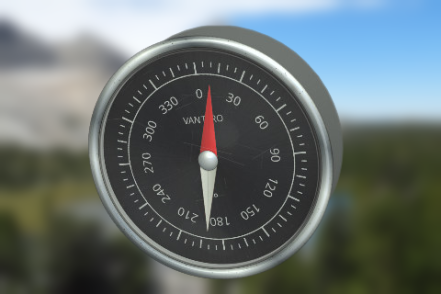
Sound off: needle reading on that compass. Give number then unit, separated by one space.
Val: 10 °
